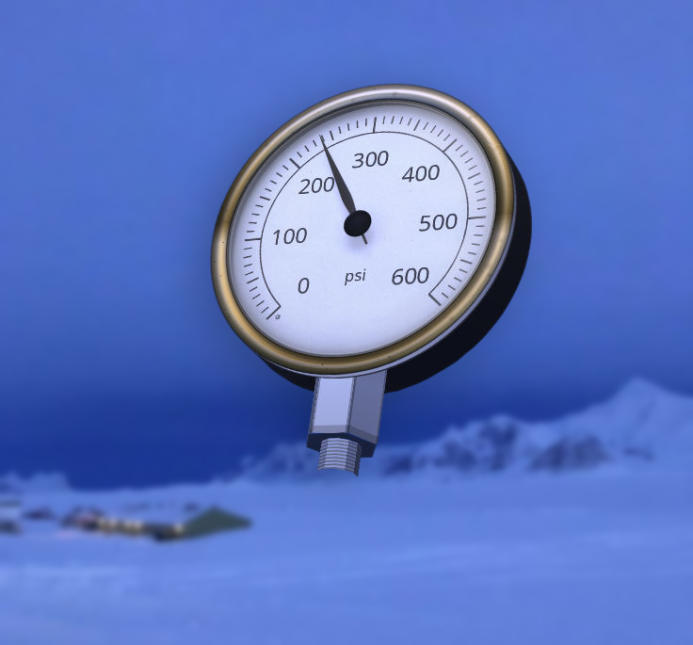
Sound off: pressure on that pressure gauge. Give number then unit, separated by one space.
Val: 240 psi
